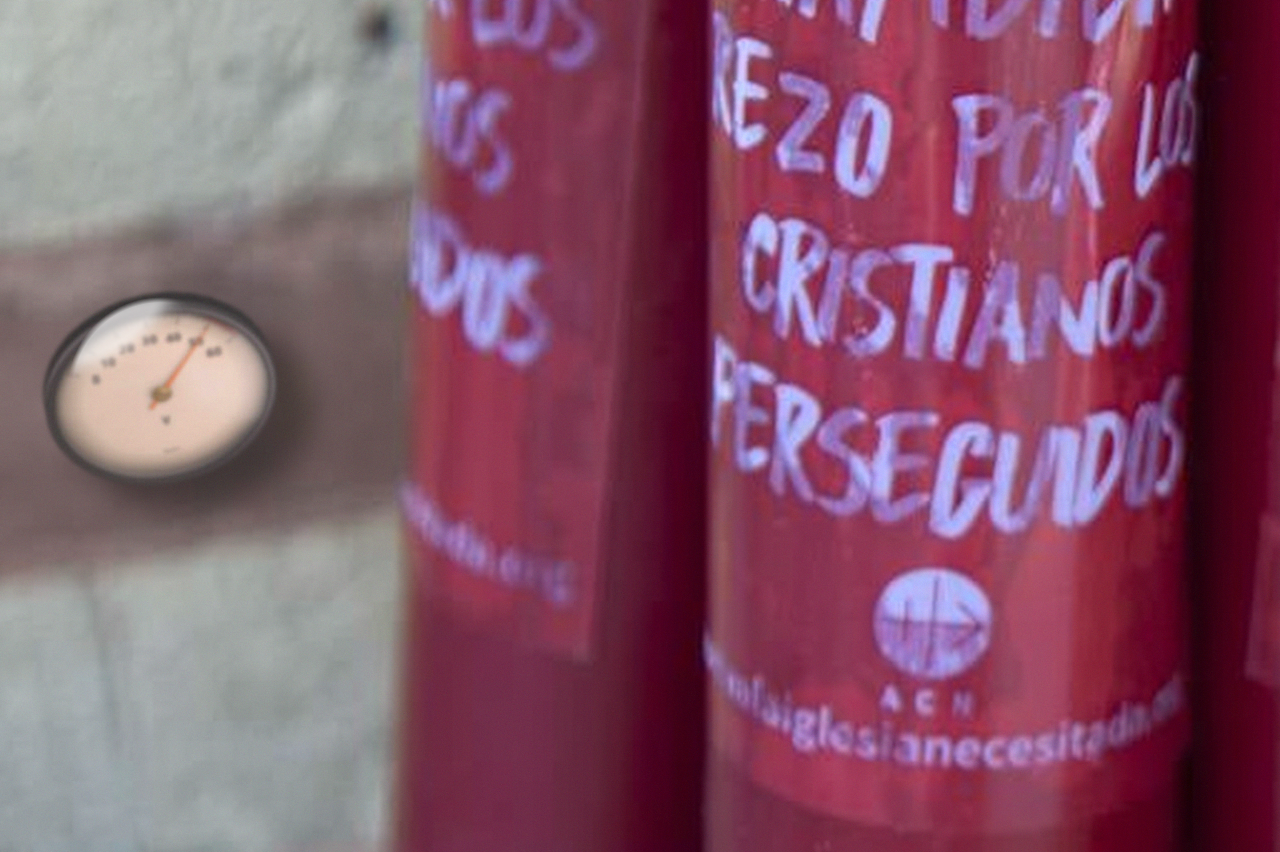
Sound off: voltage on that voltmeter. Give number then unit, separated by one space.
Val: 50 V
